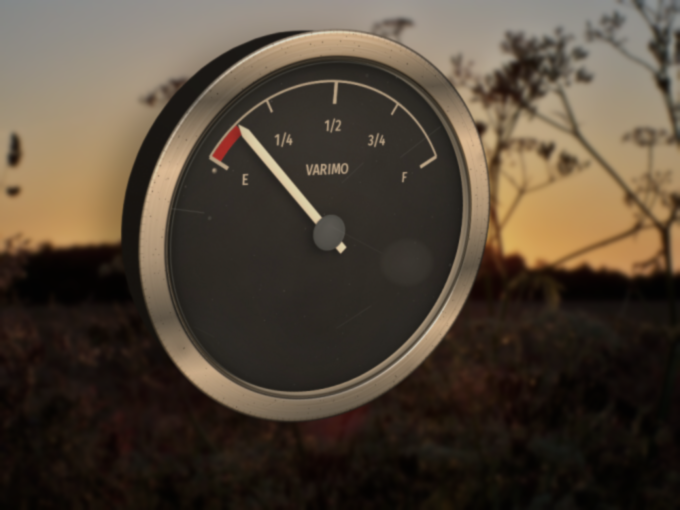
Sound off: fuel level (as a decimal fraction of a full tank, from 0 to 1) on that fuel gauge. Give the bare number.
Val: 0.125
